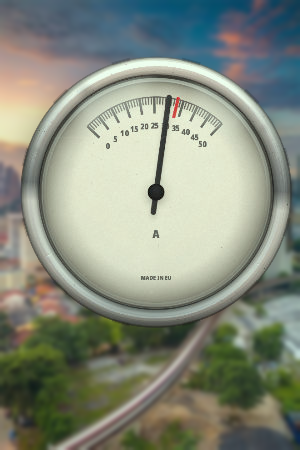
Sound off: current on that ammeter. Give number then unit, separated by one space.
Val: 30 A
